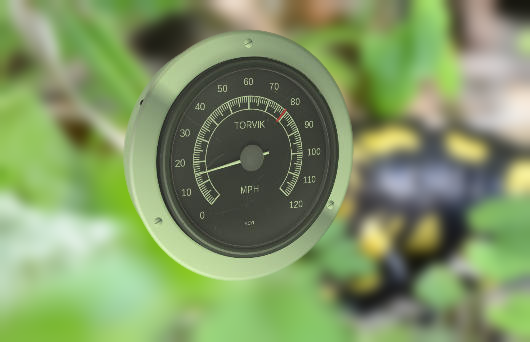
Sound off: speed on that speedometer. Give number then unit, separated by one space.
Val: 15 mph
